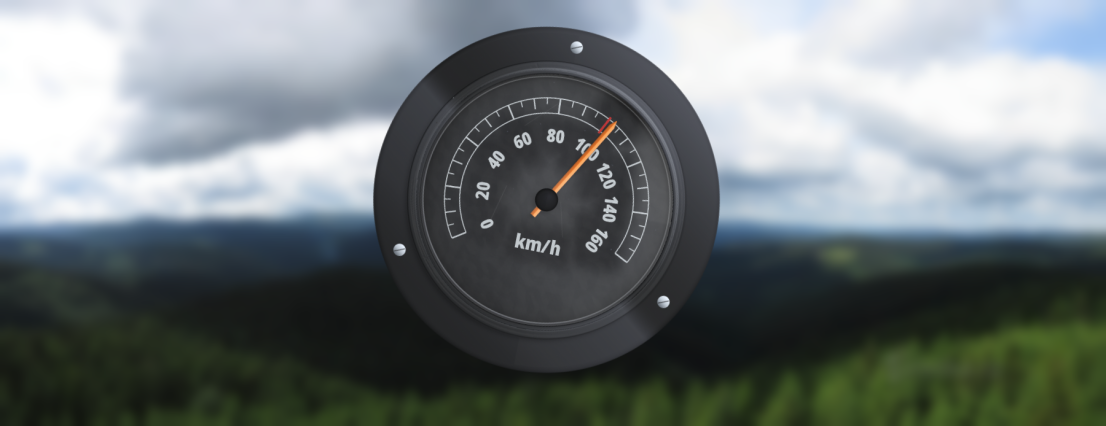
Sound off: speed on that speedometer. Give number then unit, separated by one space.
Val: 102.5 km/h
